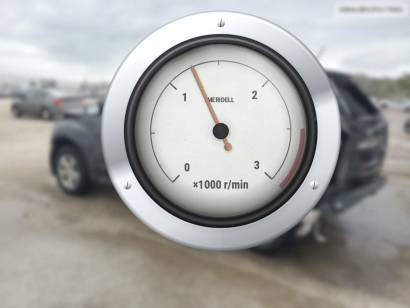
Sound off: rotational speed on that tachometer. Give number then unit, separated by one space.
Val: 1250 rpm
